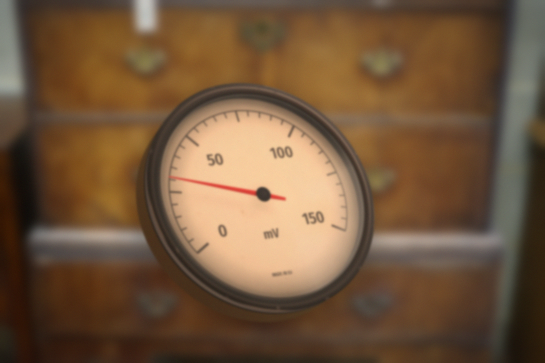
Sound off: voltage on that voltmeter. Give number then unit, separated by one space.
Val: 30 mV
